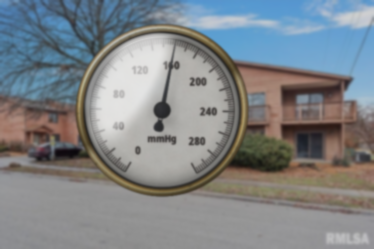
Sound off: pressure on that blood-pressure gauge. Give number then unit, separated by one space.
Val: 160 mmHg
